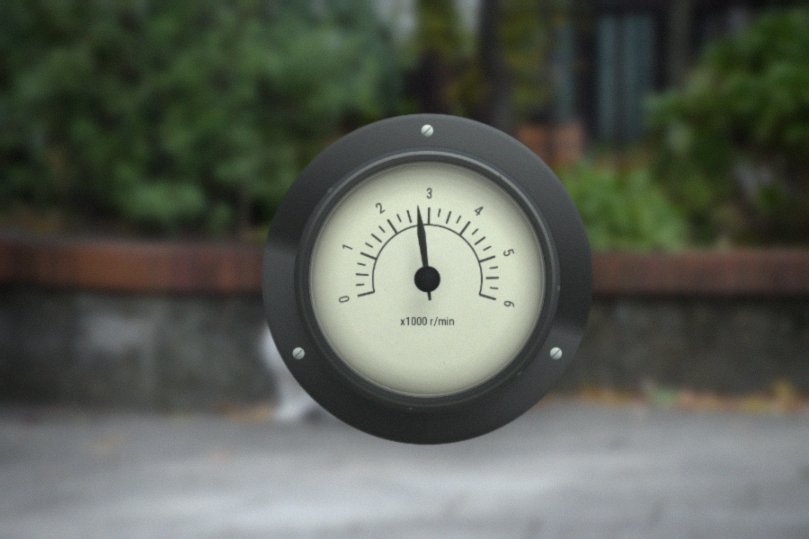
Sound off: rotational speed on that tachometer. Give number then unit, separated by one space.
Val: 2750 rpm
